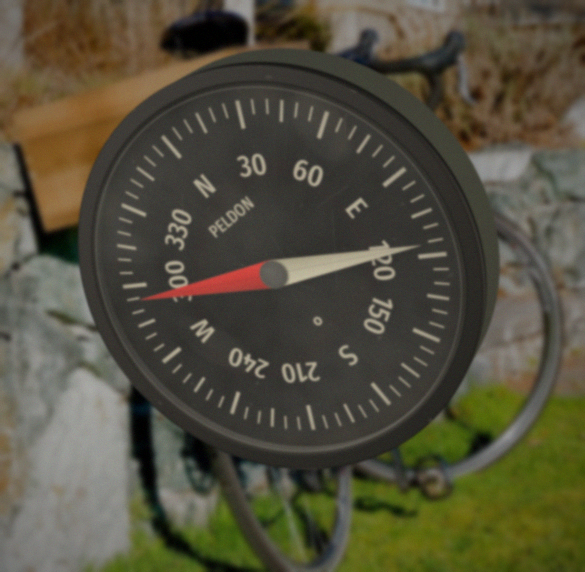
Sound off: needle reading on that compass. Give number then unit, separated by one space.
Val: 295 °
